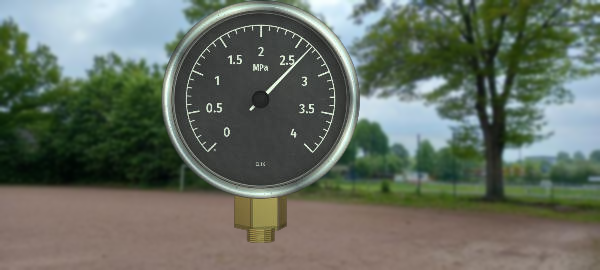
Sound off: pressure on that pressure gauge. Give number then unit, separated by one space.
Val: 2.65 MPa
